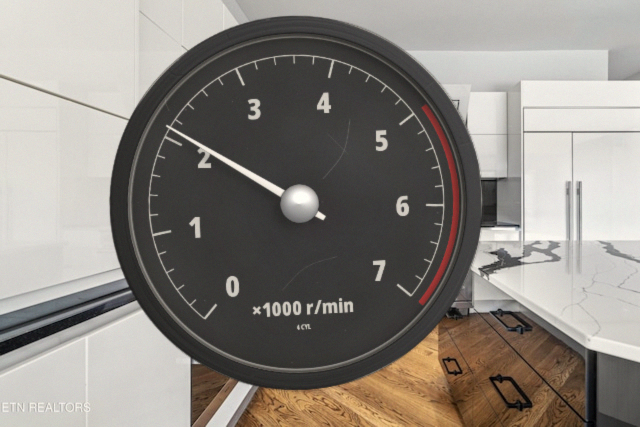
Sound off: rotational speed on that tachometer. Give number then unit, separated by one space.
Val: 2100 rpm
